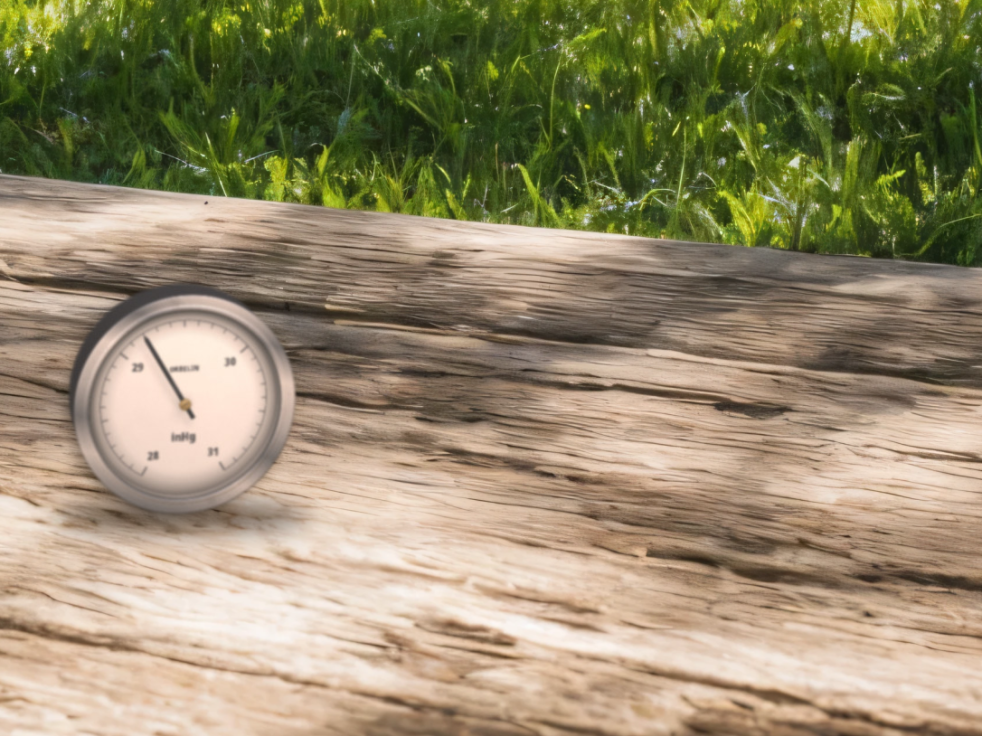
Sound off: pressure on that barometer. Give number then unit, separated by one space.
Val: 29.2 inHg
